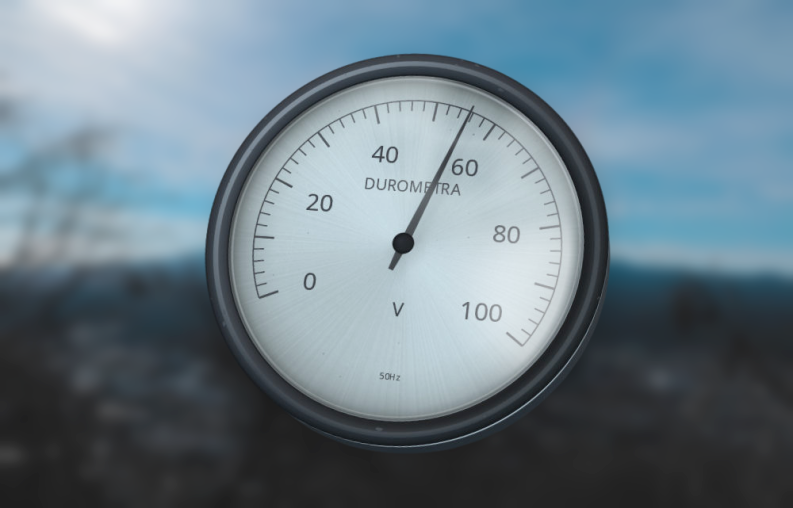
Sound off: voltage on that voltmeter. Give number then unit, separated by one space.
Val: 56 V
